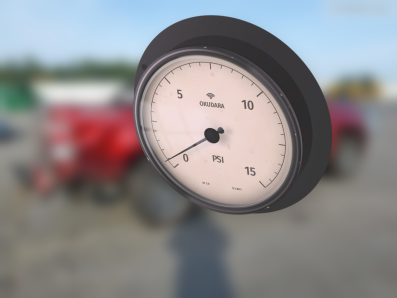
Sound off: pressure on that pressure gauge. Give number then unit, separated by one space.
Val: 0.5 psi
